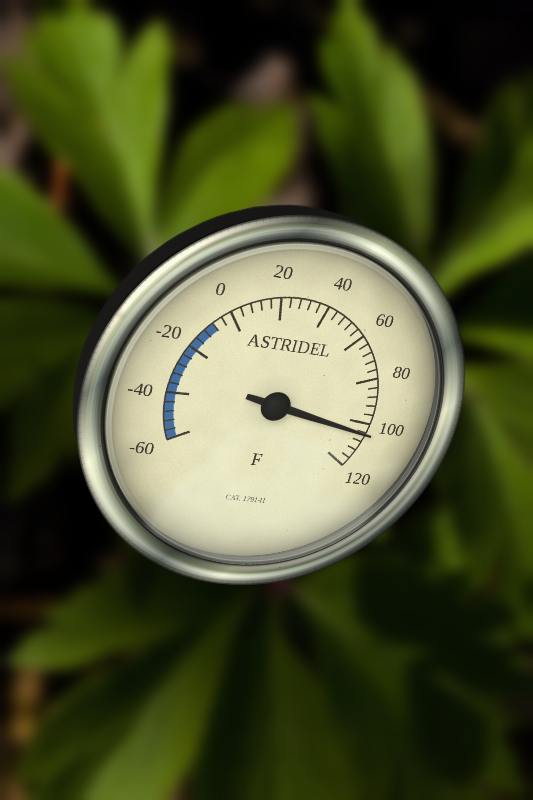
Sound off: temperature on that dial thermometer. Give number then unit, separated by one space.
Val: 104 °F
